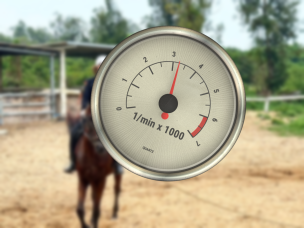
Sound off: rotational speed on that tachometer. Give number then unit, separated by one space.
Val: 3250 rpm
